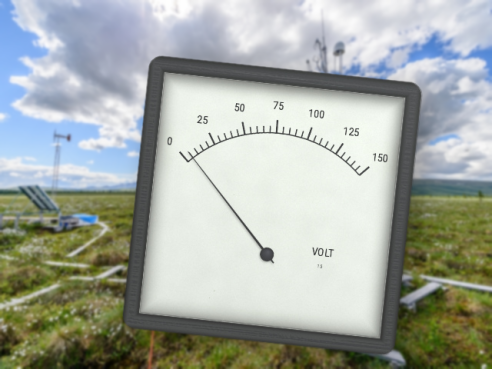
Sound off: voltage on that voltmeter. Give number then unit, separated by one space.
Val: 5 V
